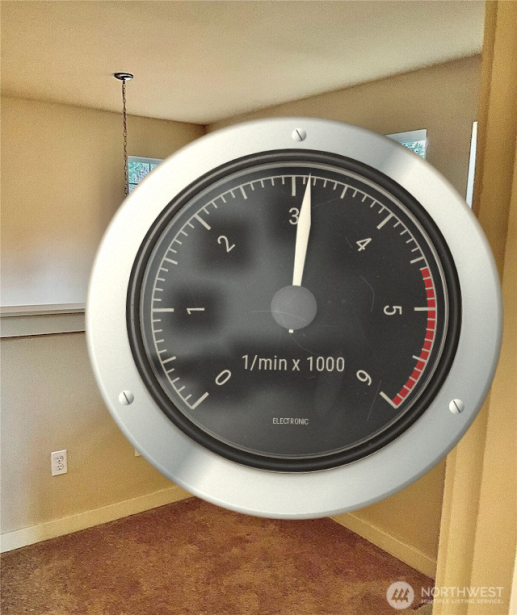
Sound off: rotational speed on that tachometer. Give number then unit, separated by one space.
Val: 3150 rpm
